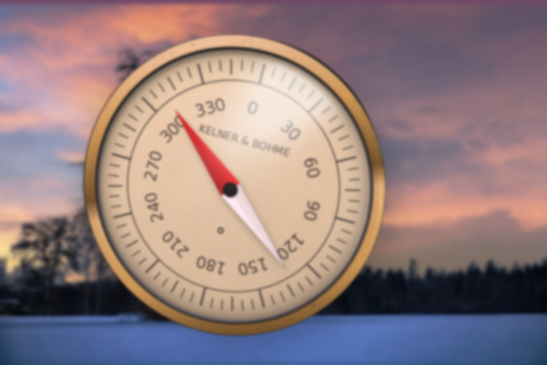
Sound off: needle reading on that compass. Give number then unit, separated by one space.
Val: 310 °
